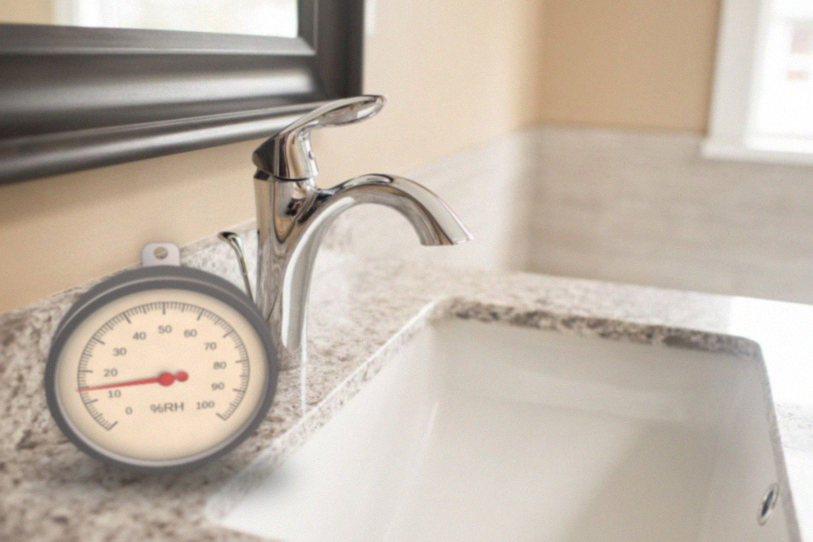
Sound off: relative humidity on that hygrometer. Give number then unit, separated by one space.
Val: 15 %
